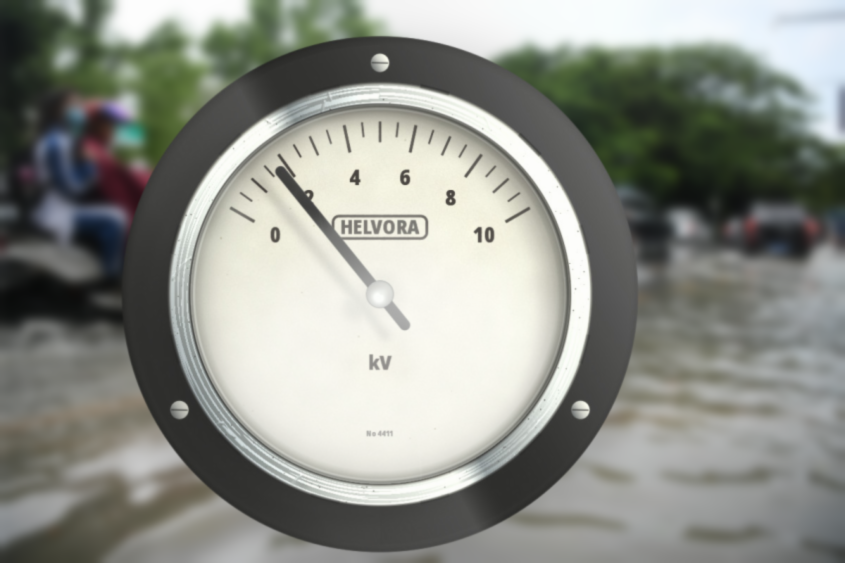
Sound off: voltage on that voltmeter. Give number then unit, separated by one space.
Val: 1.75 kV
